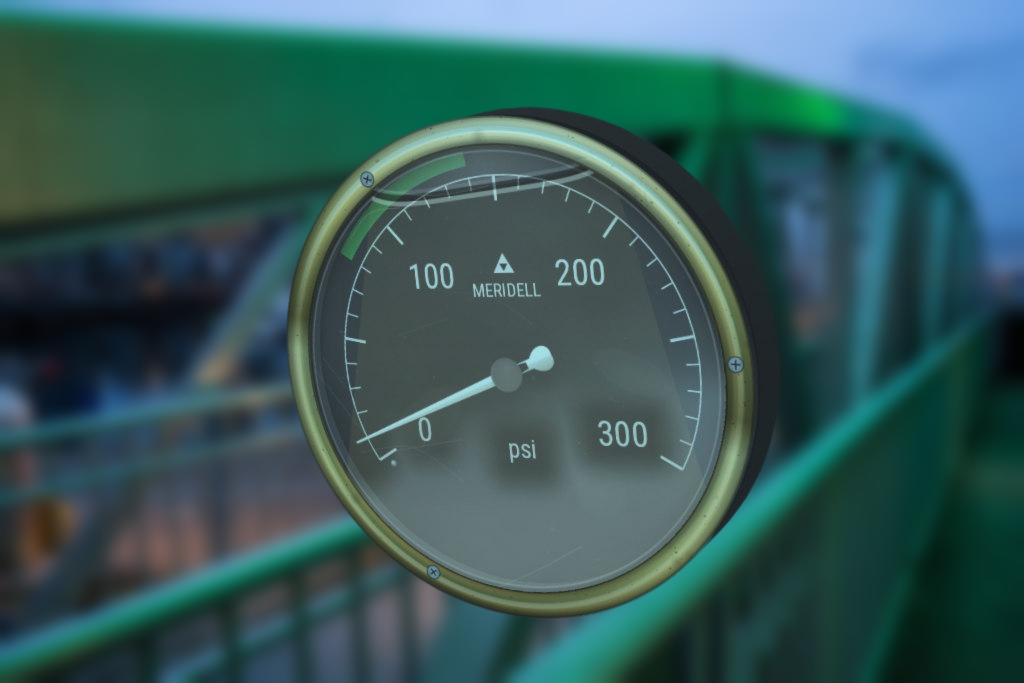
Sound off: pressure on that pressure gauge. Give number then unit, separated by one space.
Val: 10 psi
